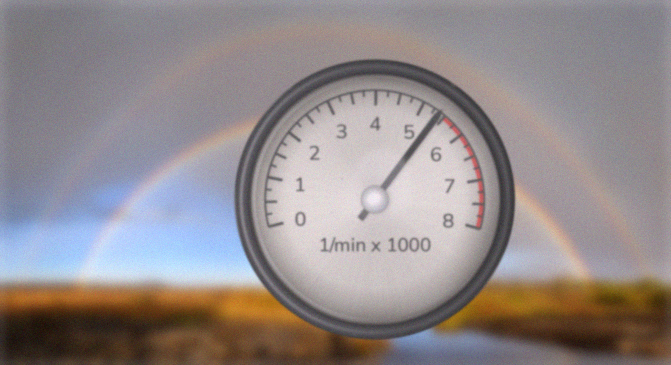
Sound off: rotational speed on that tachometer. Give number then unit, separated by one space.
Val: 5375 rpm
